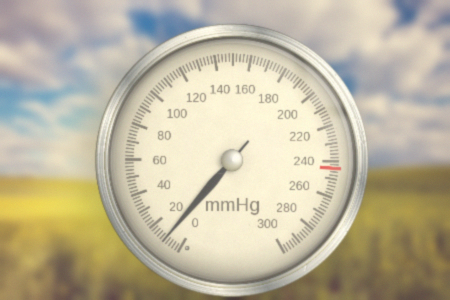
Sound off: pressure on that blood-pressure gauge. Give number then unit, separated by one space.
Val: 10 mmHg
